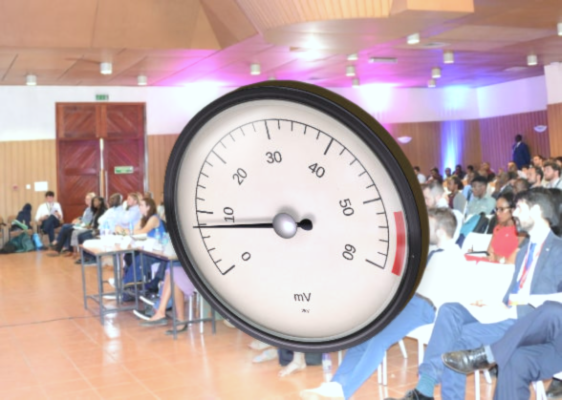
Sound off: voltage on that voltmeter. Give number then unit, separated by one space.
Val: 8 mV
